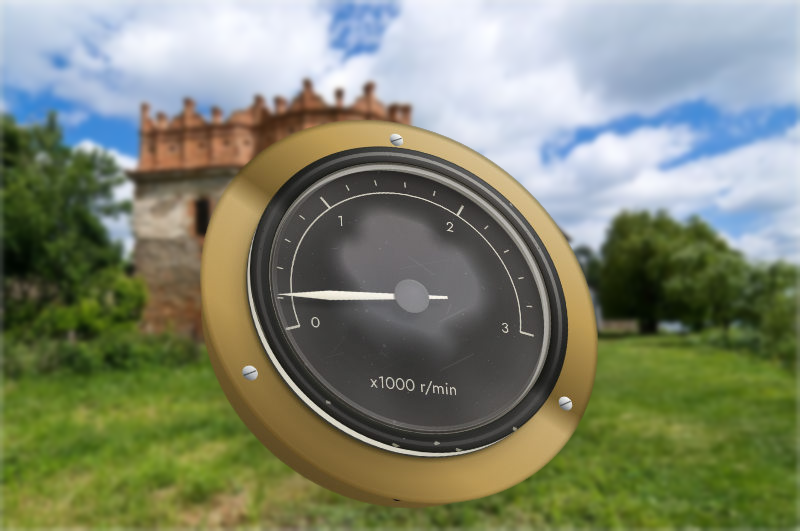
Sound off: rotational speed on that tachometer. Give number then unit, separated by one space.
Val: 200 rpm
